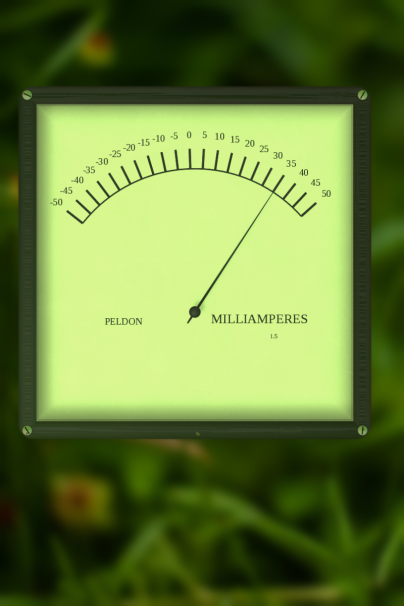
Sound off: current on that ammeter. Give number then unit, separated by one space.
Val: 35 mA
